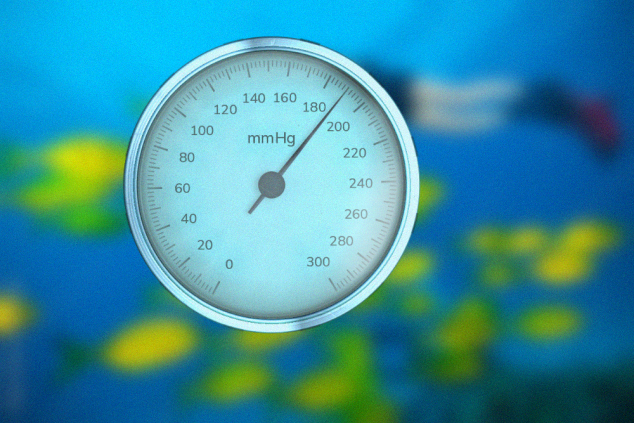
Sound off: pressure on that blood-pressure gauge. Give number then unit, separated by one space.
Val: 190 mmHg
